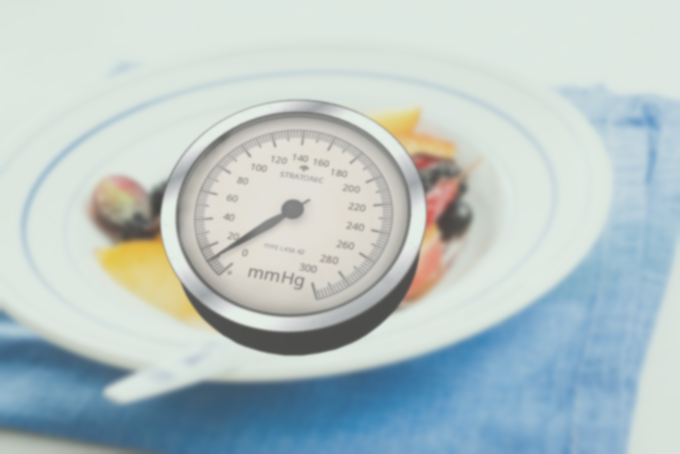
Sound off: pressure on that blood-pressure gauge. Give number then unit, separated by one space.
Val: 10 mmHg
